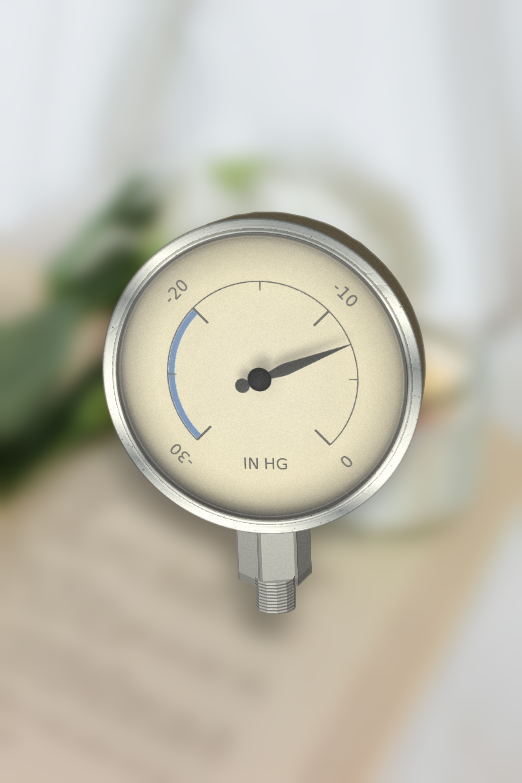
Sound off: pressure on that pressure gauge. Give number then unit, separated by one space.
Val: -7.5 inHg
